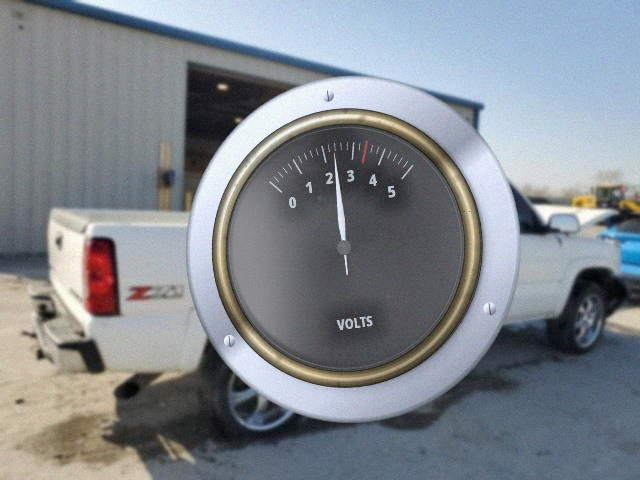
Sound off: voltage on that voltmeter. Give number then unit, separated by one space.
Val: 2.4 V
